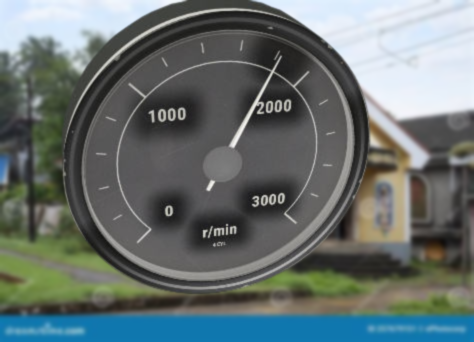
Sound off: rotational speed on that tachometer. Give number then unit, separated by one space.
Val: 1800 rpm
